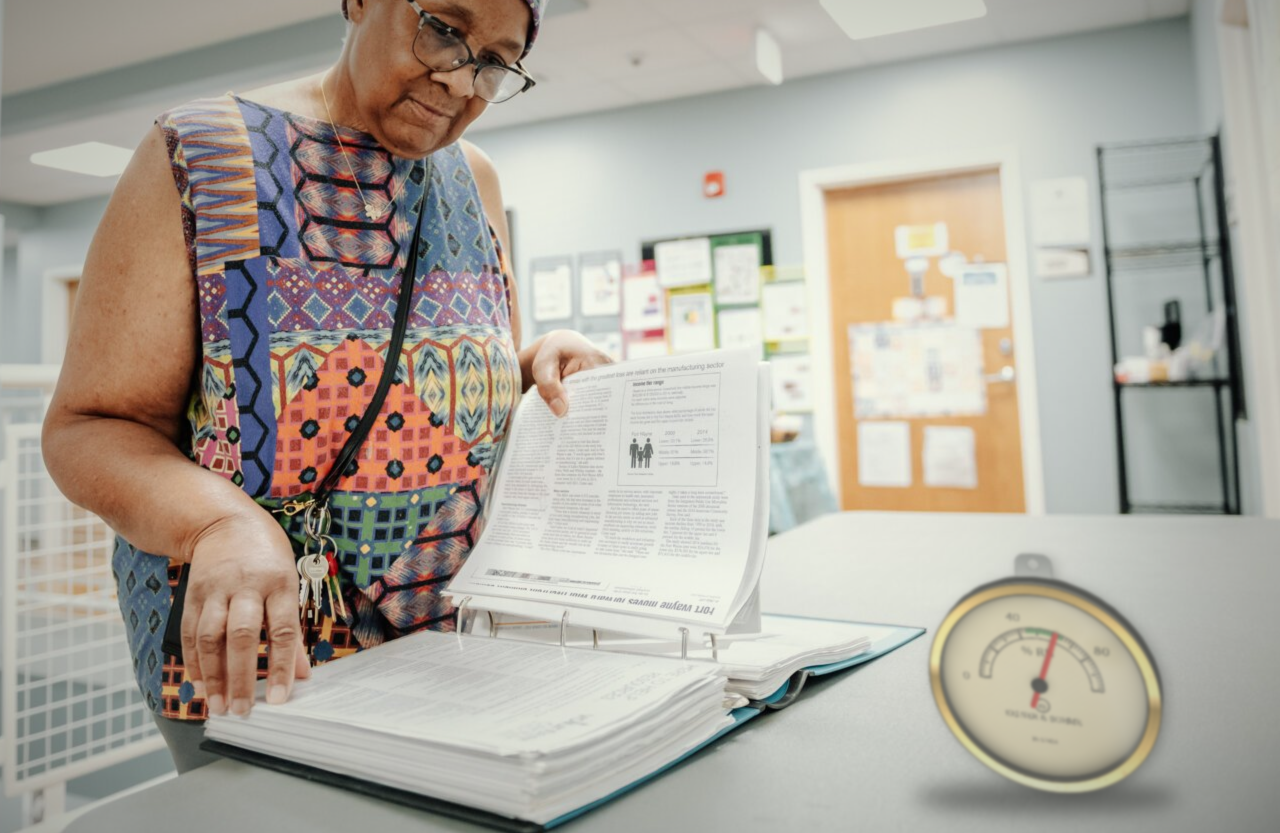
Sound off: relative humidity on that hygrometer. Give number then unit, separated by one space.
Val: 60 %
